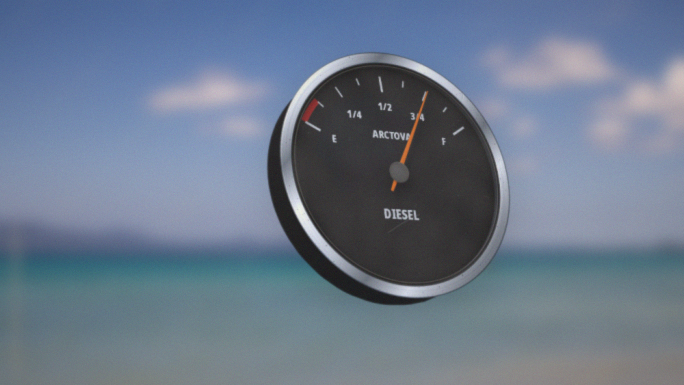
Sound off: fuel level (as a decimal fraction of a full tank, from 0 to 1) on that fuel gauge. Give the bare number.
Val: 0.75
